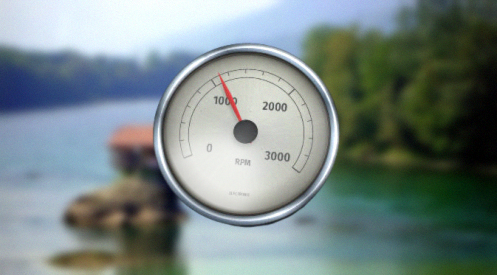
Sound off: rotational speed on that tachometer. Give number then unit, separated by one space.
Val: 1100 rpm
